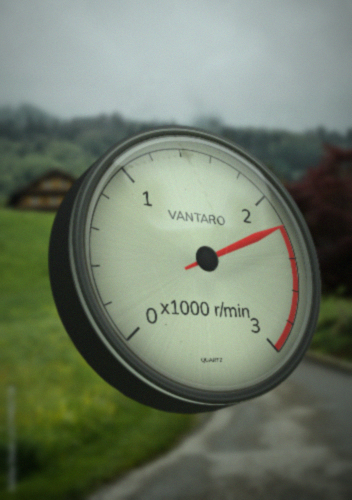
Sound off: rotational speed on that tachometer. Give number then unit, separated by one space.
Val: 2200 rpm
